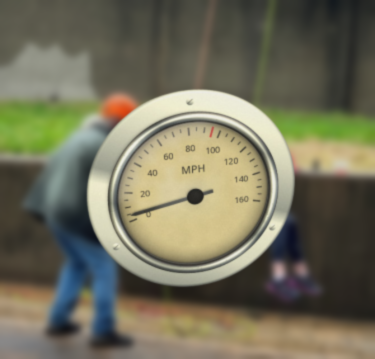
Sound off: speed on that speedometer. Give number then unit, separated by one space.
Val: 5 mph
